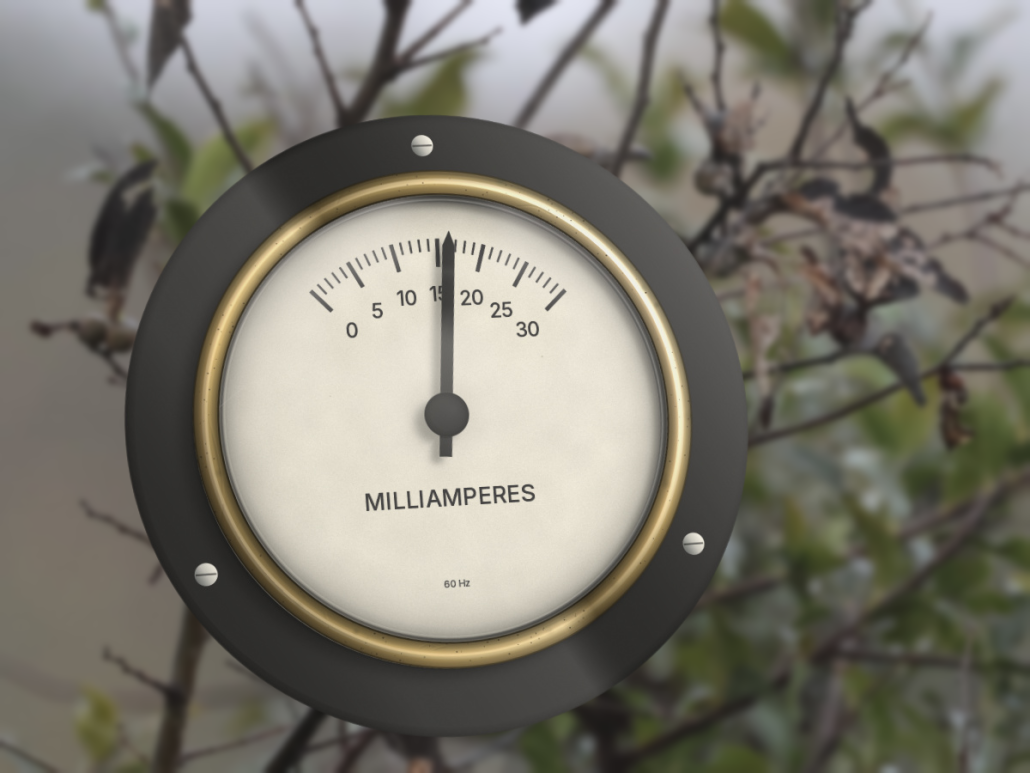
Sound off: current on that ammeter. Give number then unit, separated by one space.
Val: 16 mA
